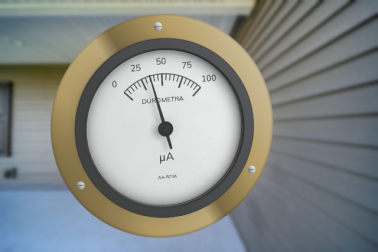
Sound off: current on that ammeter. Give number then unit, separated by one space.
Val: 35 µA
